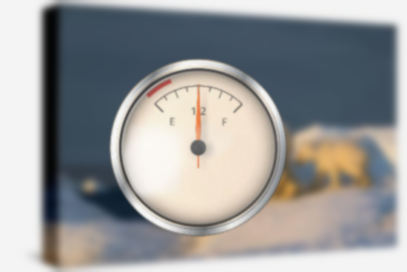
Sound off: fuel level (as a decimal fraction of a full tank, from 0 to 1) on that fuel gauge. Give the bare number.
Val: 0.5
